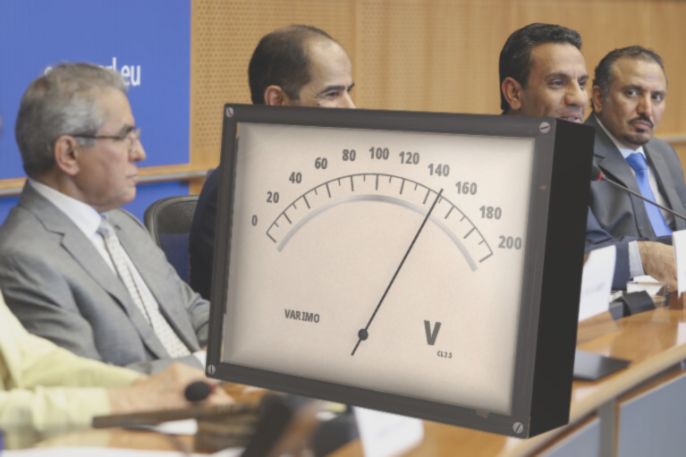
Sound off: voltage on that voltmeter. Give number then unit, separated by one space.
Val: 150 V
